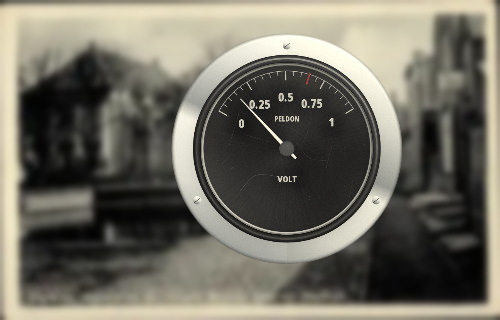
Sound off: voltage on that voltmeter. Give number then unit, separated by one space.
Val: 0.15 V
